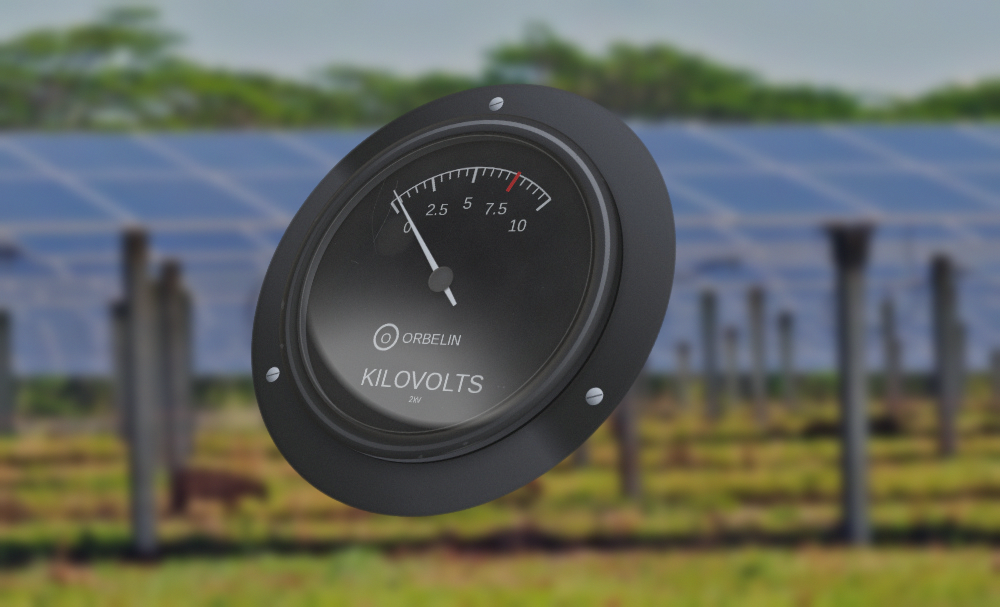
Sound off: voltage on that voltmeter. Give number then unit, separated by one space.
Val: 0.5 kV
